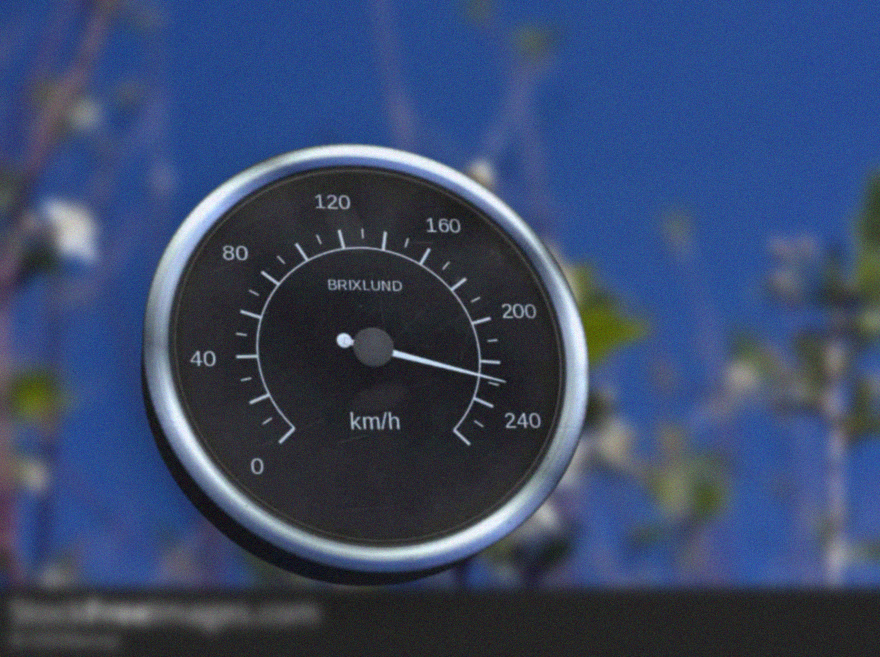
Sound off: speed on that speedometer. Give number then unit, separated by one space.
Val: 230 km/h
